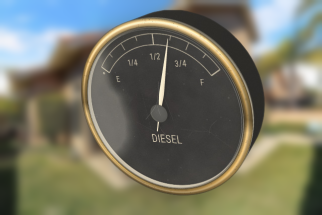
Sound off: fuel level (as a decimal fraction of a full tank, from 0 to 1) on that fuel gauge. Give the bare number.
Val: 0.625
